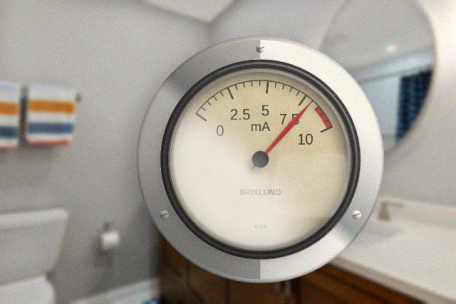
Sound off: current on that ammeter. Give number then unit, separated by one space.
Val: 8 mA
